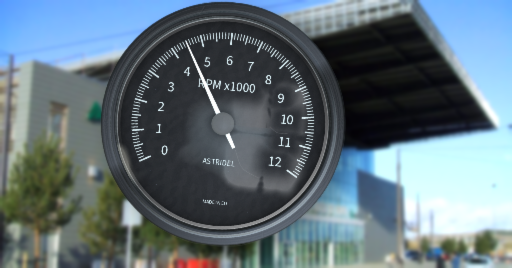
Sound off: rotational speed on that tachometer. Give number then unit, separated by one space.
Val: 4500 rpm
